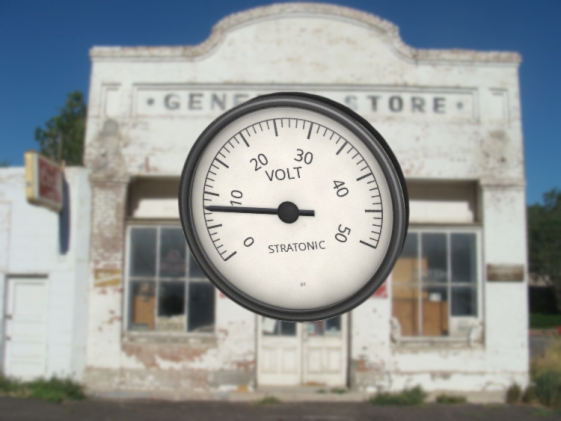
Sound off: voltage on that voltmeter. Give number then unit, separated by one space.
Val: 8 V
